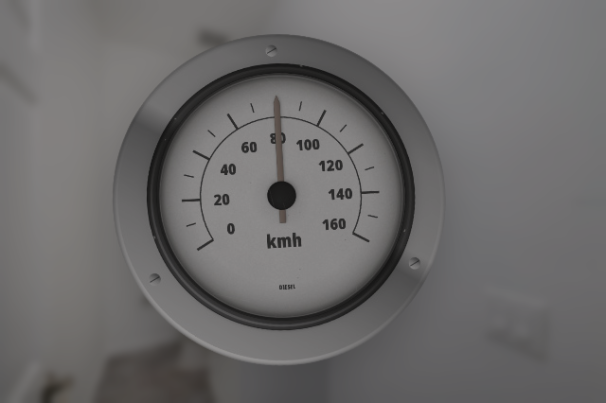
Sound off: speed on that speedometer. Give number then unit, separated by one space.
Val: 80 km/h
